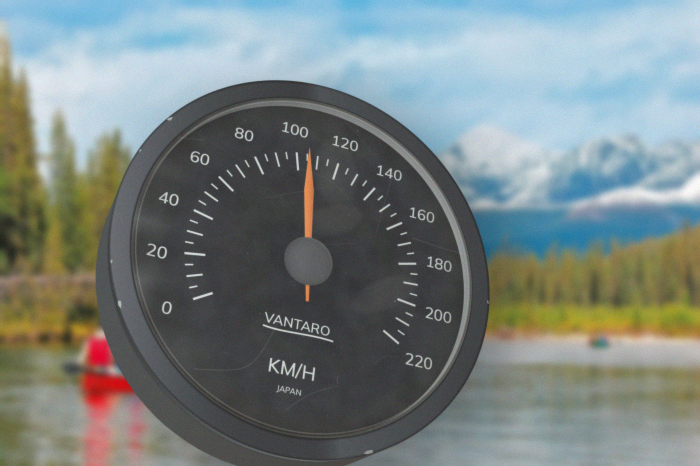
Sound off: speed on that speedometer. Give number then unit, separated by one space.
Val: 105 km/h
